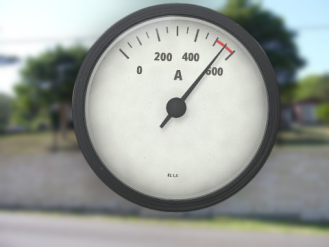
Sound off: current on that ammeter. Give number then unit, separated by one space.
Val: 550 A
